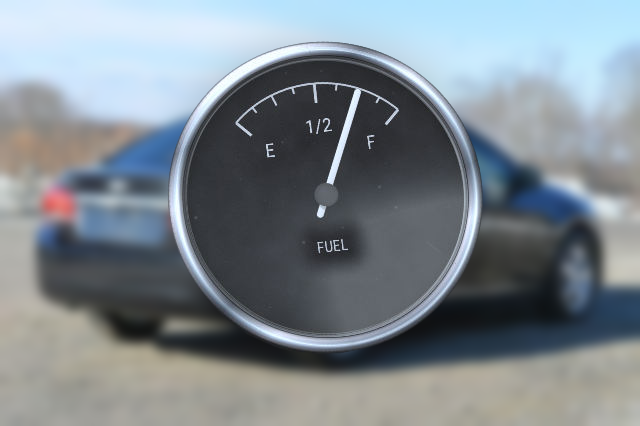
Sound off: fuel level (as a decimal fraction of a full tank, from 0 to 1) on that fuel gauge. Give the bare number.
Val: 0.75
